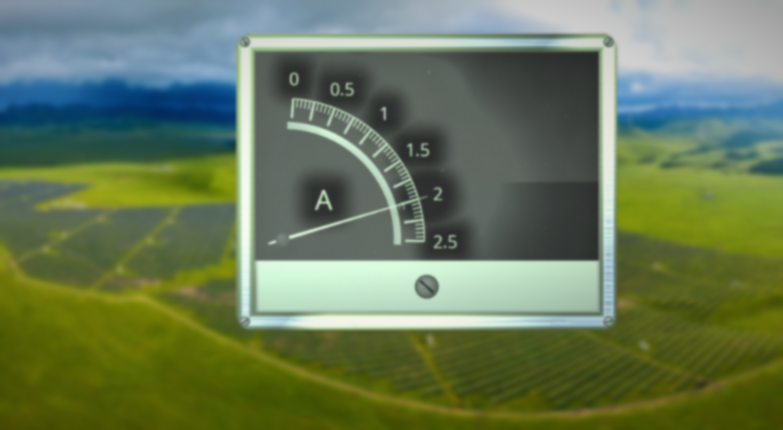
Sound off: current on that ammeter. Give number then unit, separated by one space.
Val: 2 A
